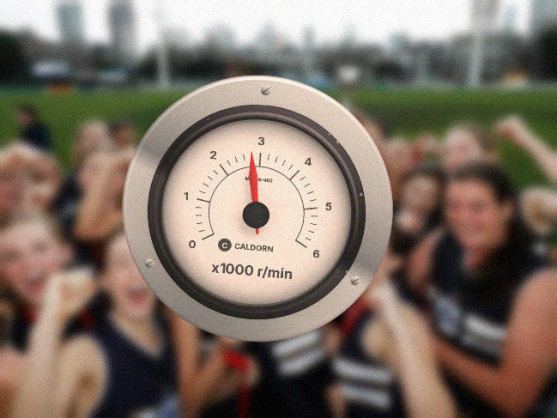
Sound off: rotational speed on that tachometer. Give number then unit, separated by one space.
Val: 2800 rpm
